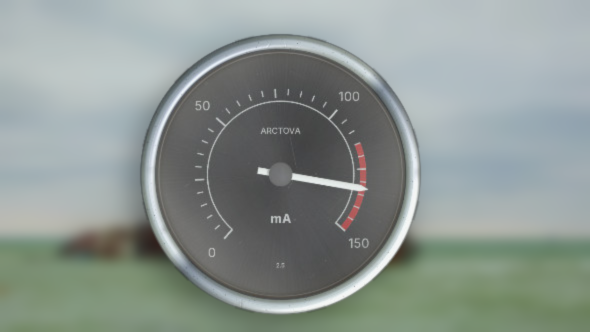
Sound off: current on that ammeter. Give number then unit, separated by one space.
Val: 132.5 mA
